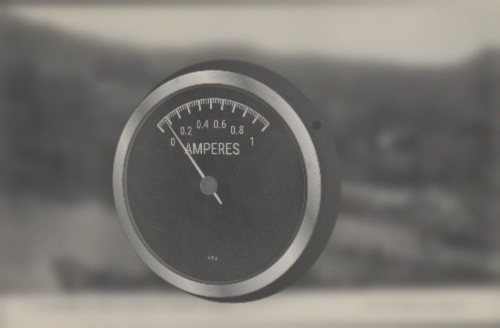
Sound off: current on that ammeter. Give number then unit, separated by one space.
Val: 0.1 A
